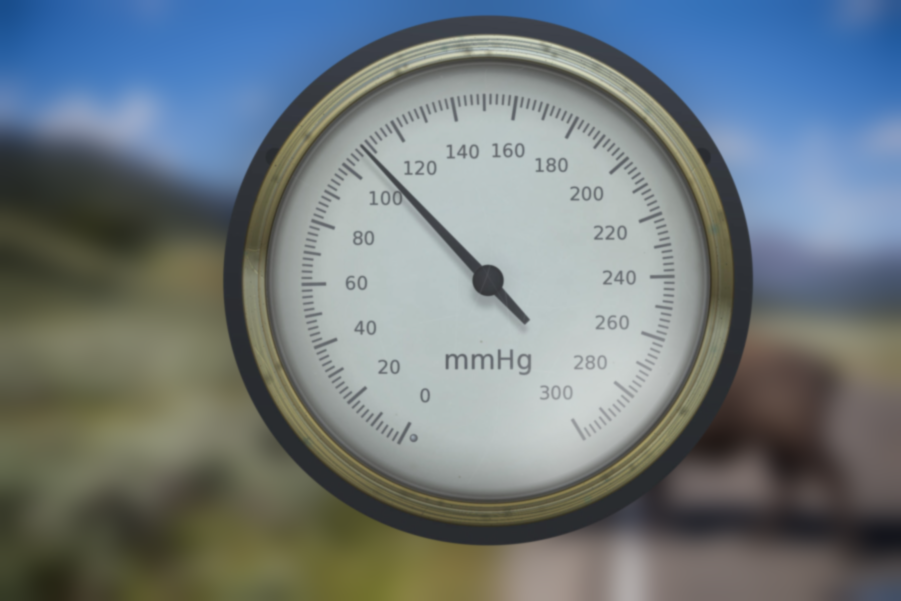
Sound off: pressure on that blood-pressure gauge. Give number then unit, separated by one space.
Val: 108 mmHg
